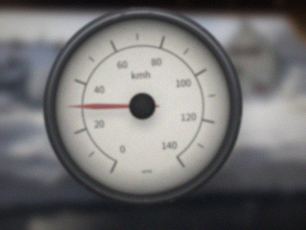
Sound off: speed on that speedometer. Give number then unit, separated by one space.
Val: 30 km/h
